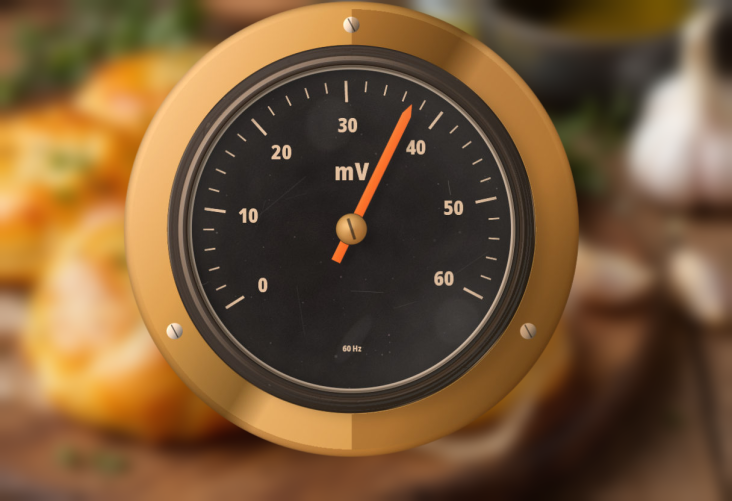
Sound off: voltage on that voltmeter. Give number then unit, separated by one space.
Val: 37 mV
